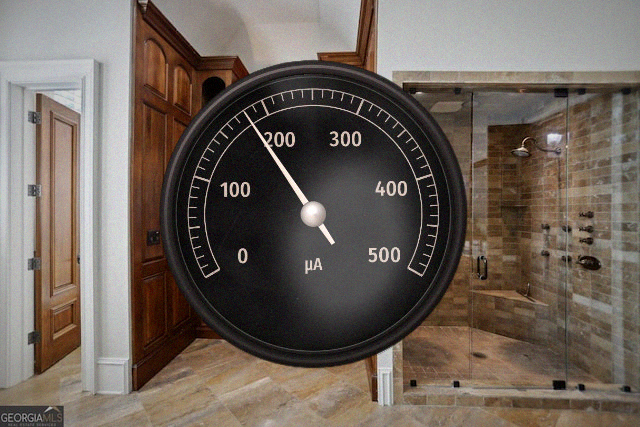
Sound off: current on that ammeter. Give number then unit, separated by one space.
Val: 180 µA
